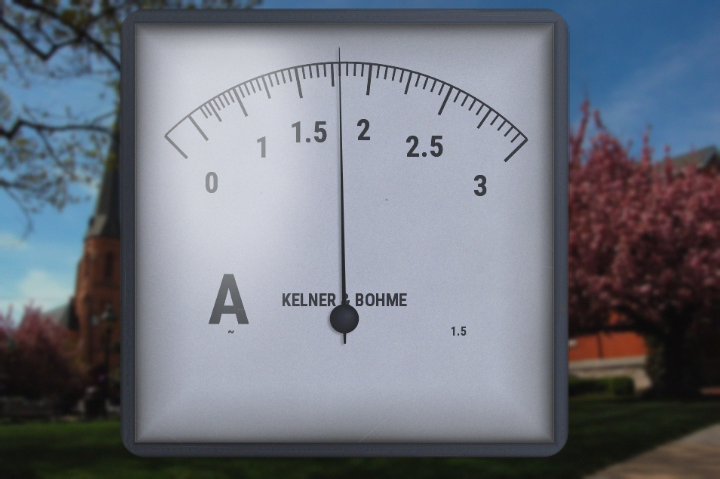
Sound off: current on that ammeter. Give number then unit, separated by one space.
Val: 1.8 A
